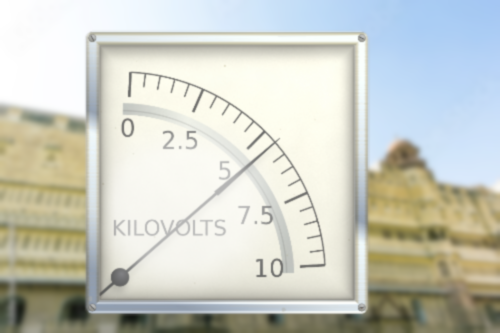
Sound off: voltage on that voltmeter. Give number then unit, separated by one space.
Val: 5.5 kV
